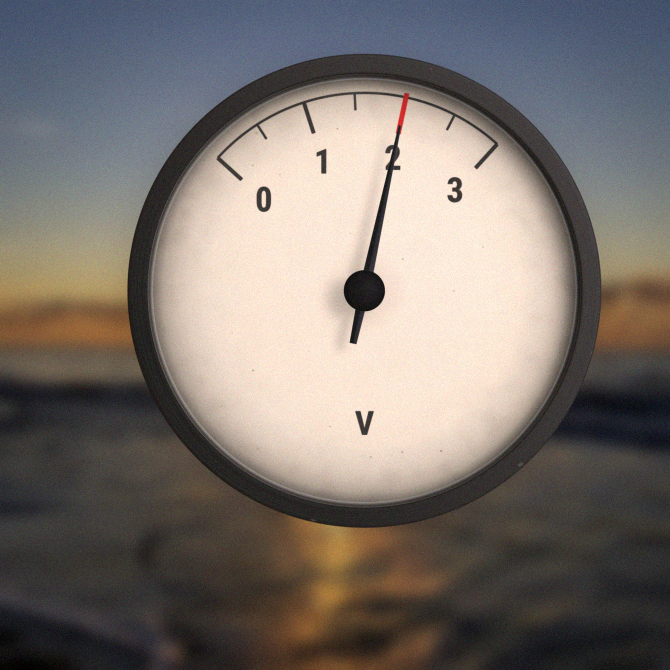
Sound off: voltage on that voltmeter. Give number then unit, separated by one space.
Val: 2 V
